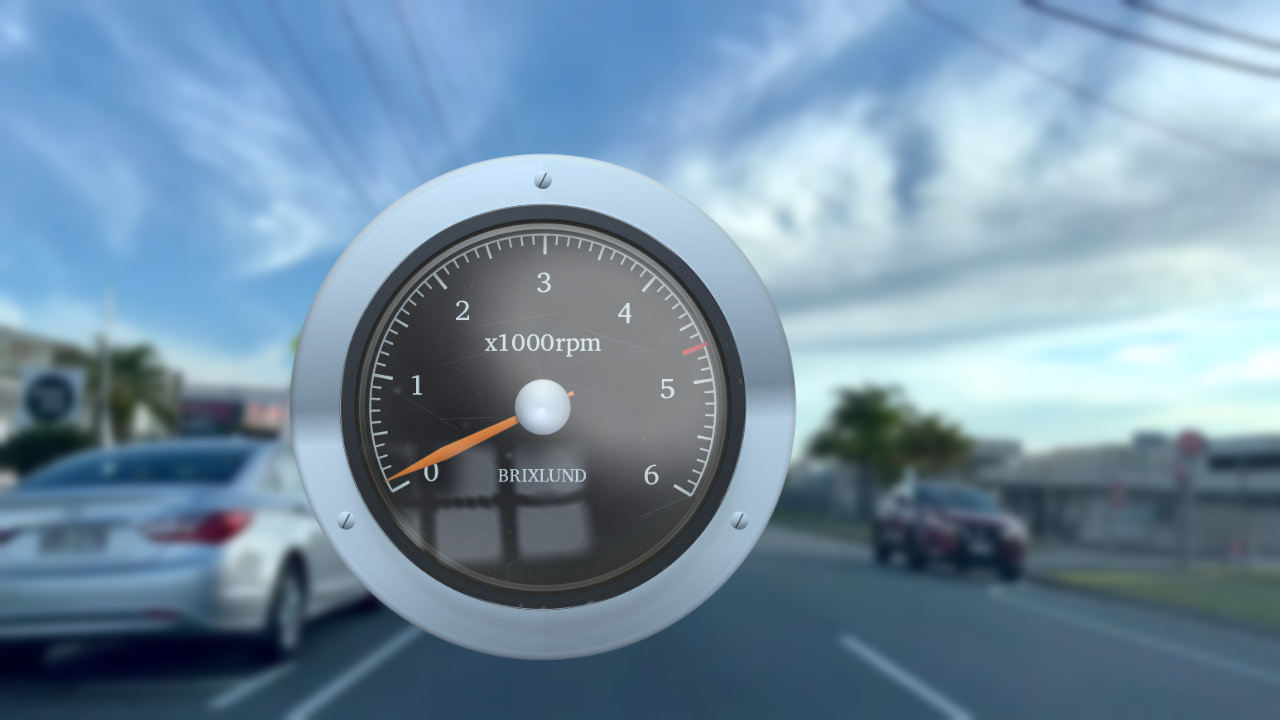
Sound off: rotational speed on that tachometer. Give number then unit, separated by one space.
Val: 100 rpm
